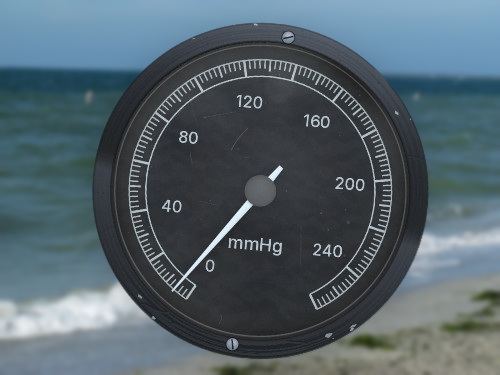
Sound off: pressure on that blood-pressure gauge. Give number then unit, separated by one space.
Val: 6 mmHg
